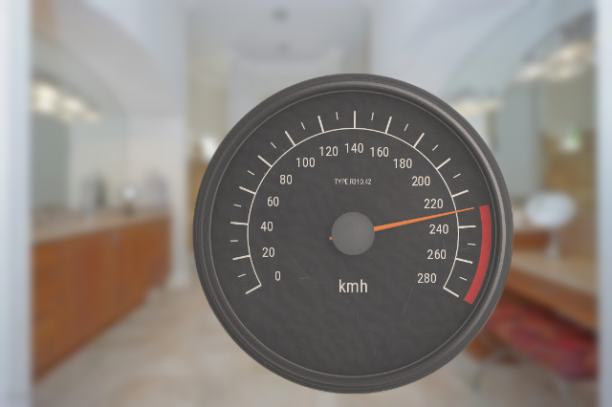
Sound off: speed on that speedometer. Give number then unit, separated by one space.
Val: 230 km/h
